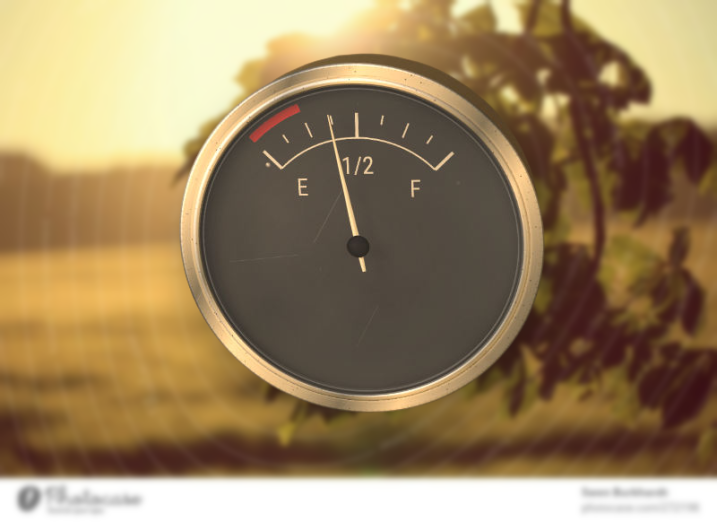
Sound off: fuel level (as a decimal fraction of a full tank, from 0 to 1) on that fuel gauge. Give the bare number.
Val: 0.375
